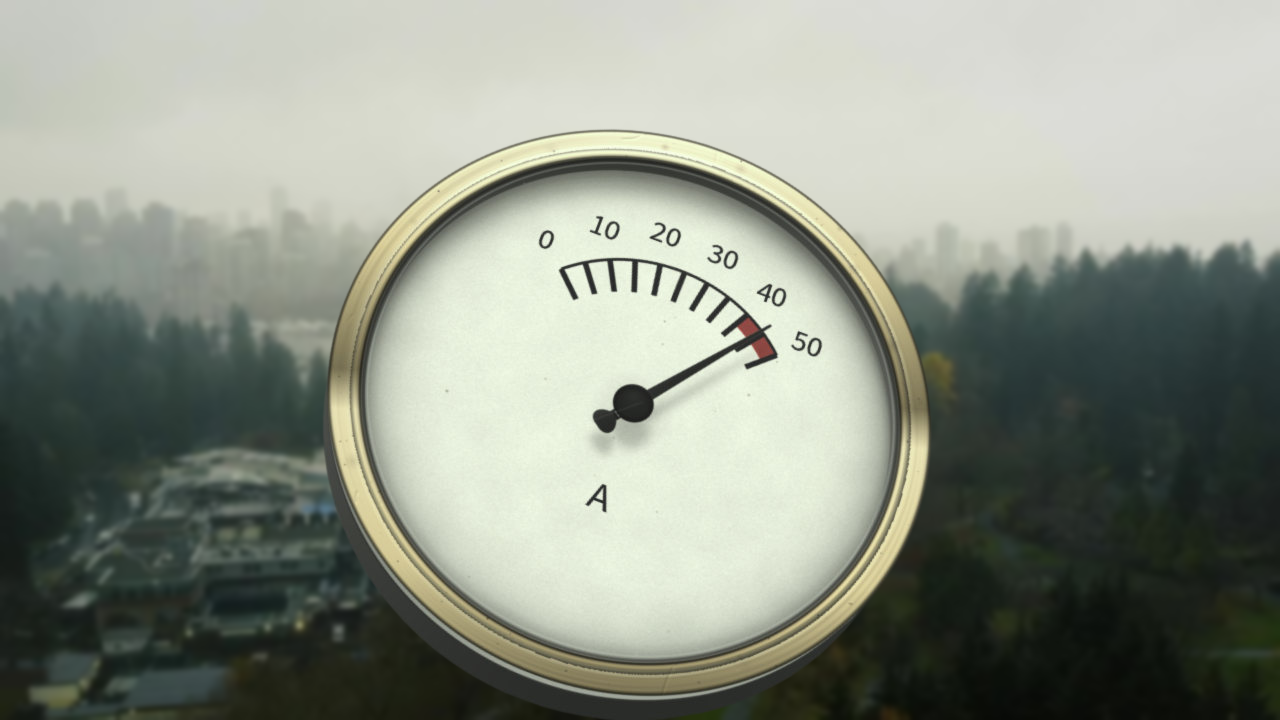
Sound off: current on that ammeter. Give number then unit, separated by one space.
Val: 45 A
